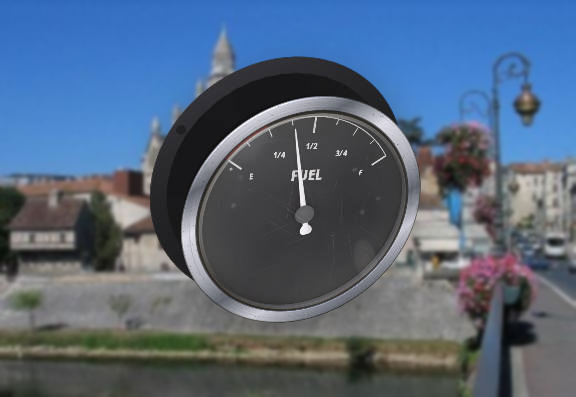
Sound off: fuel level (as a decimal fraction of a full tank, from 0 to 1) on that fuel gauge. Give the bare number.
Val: 0.375
